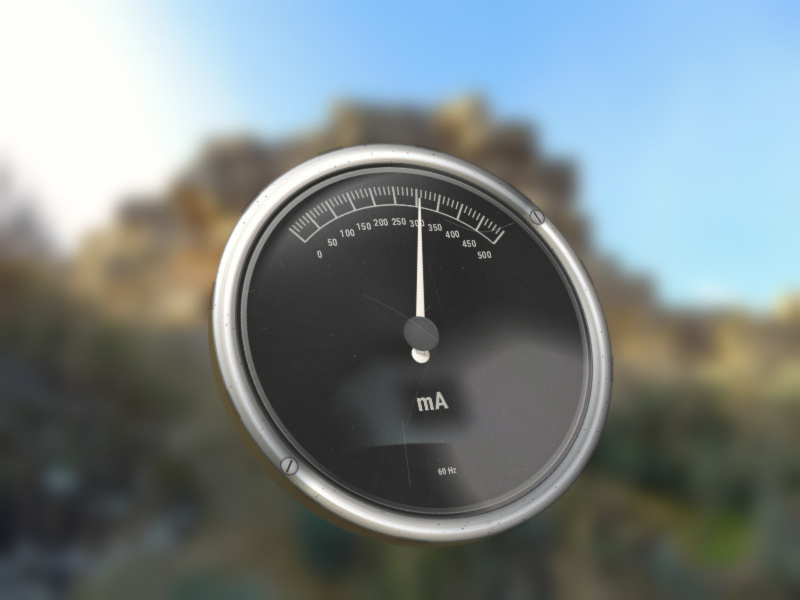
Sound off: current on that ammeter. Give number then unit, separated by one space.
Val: 300 mA
